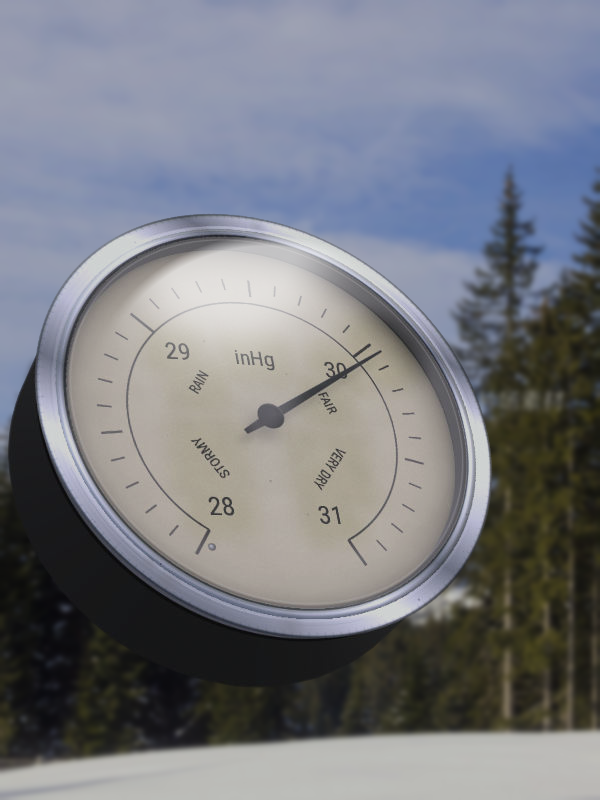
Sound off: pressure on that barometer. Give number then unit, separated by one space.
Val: 30.05 inHg
